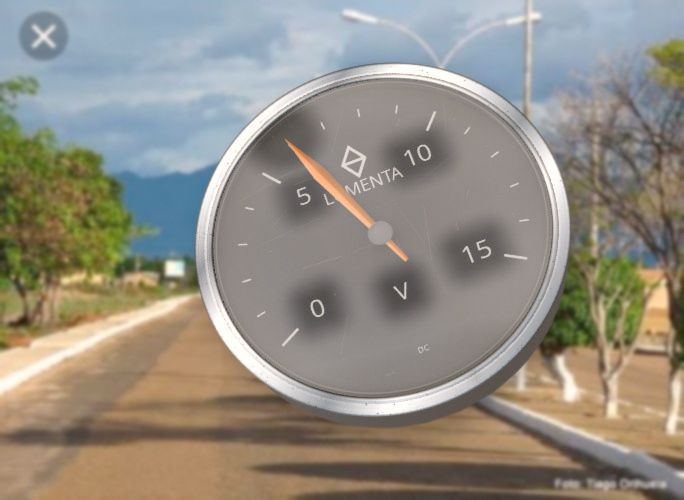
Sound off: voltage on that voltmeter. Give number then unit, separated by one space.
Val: 6 V
